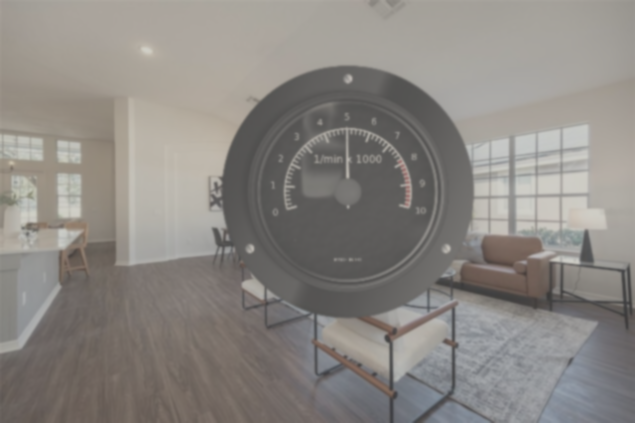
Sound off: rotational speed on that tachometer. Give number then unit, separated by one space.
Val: 5000 rpm
